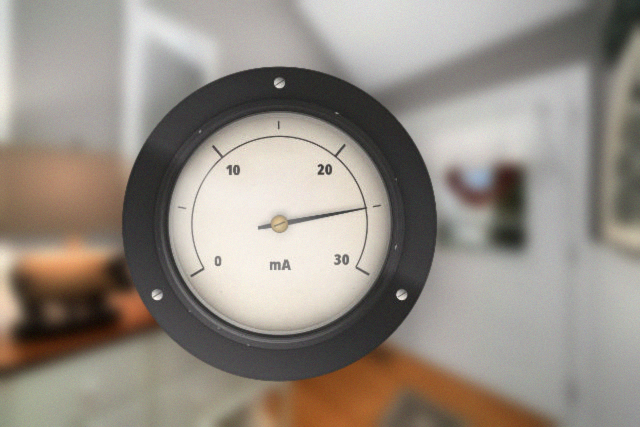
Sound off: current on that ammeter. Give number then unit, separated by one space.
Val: 25 mA
